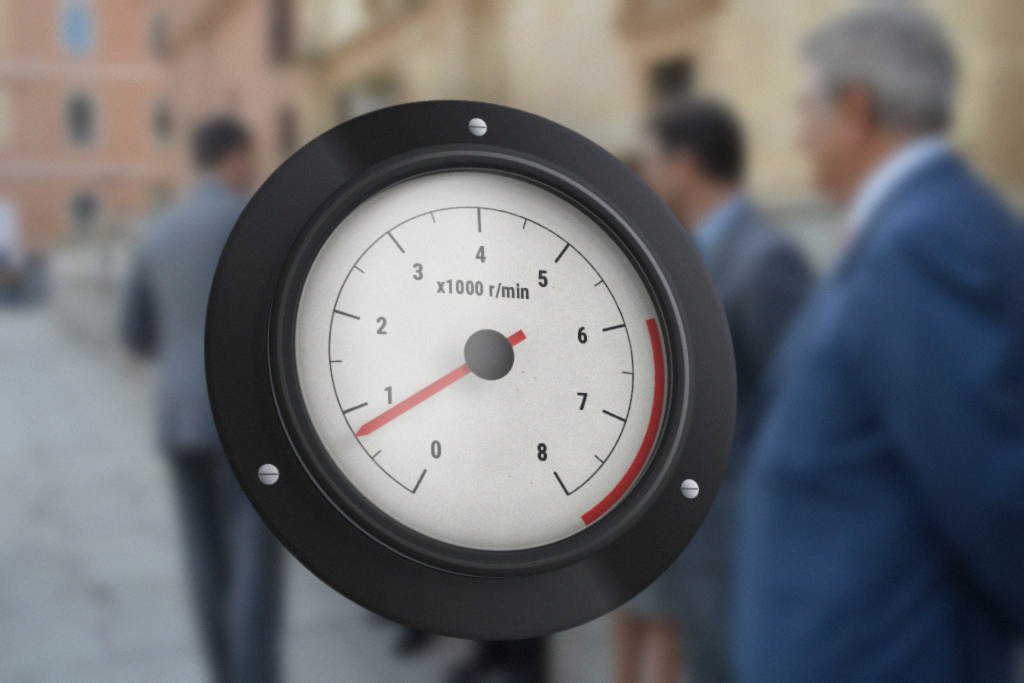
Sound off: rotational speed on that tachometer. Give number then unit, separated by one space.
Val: 750 rpm
